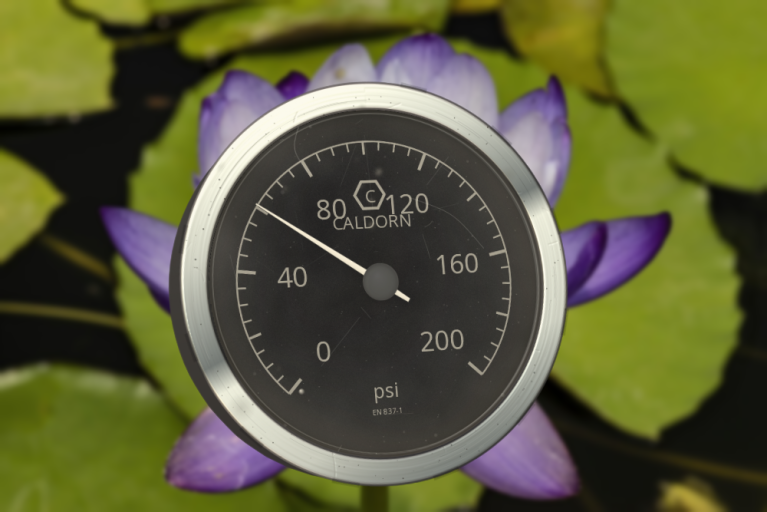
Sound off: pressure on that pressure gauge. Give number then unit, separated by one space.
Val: 60 psi
